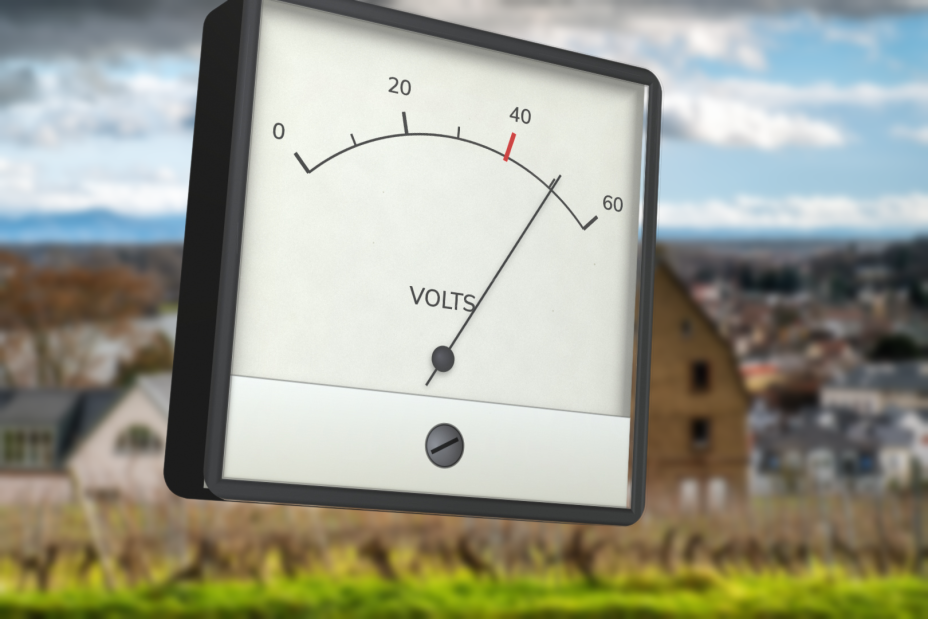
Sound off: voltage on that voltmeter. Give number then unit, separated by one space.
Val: 50 V
